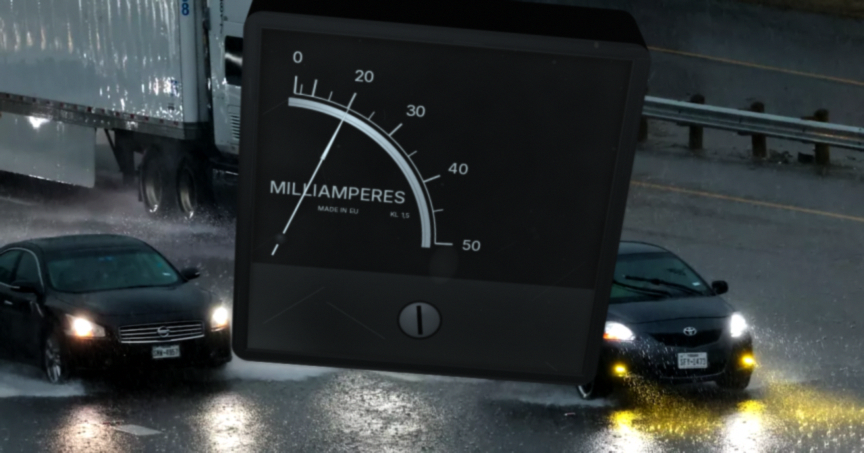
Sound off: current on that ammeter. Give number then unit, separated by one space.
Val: 20 mA
